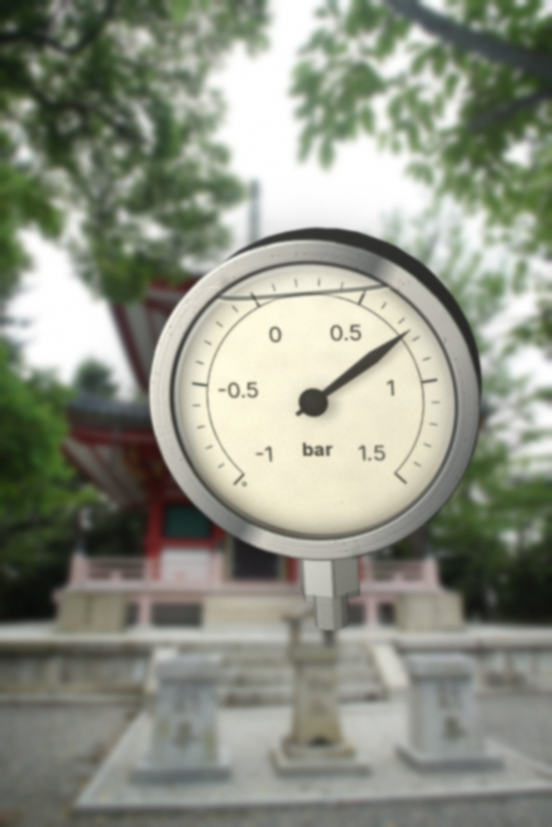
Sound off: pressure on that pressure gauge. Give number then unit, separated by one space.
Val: 0.75 bar
